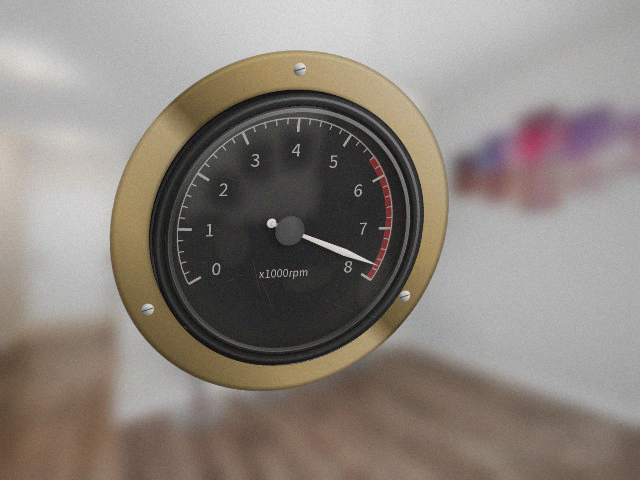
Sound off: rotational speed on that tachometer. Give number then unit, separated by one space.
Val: 7700 rpm
